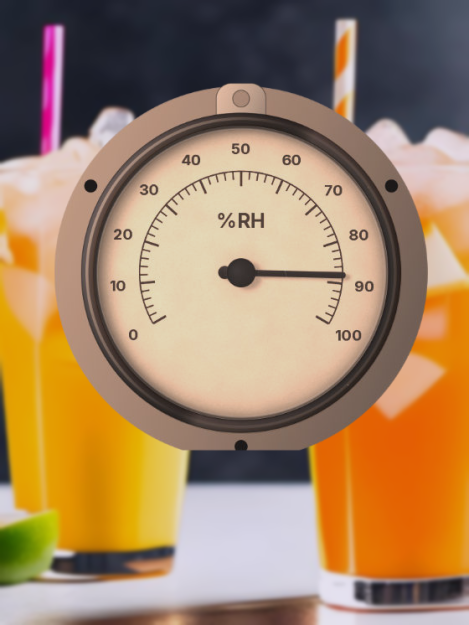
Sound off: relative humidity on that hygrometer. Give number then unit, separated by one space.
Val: 88 %
